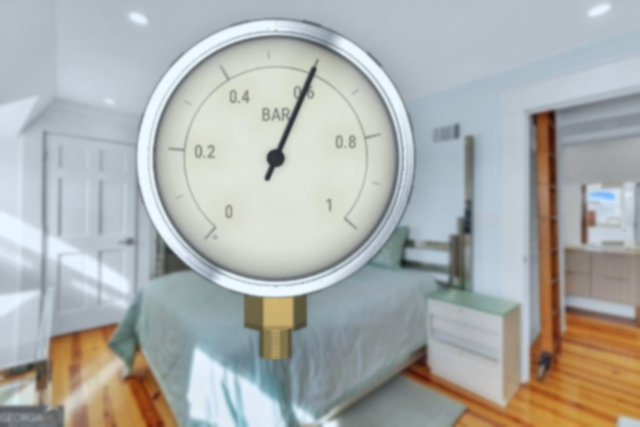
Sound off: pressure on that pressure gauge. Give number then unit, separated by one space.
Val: 0.6 bar
